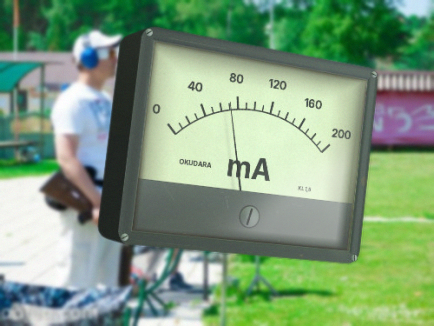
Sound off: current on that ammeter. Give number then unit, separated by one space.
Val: 70 mA
